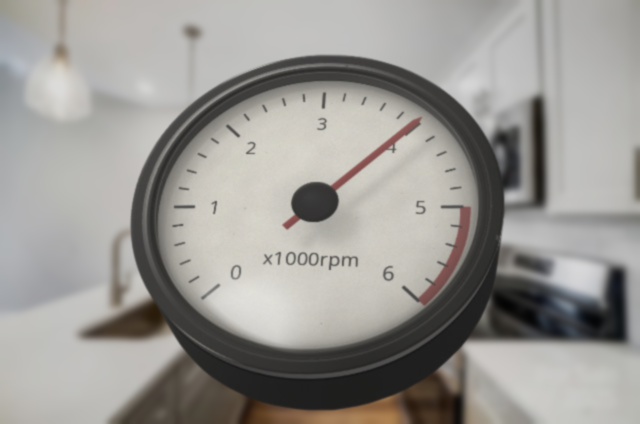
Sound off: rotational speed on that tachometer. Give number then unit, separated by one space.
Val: 4000 rpm
